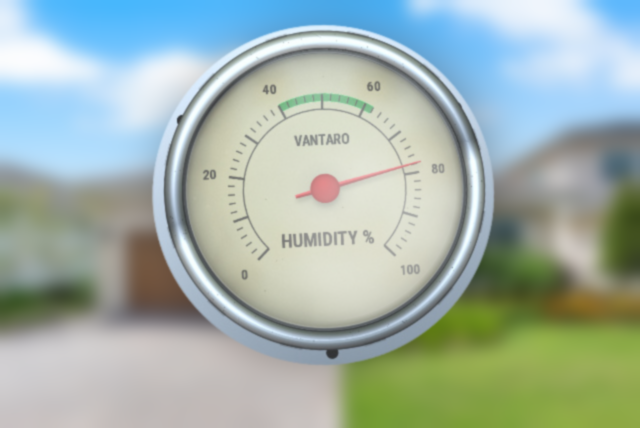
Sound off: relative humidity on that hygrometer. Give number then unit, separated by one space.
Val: 78 %
